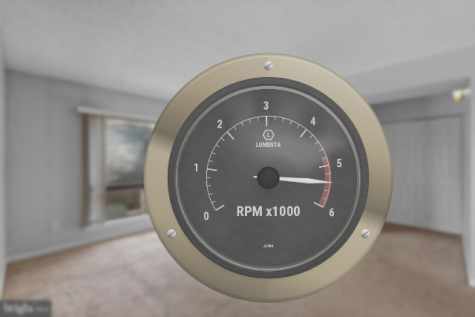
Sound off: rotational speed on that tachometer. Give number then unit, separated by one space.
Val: 5400 rpm
